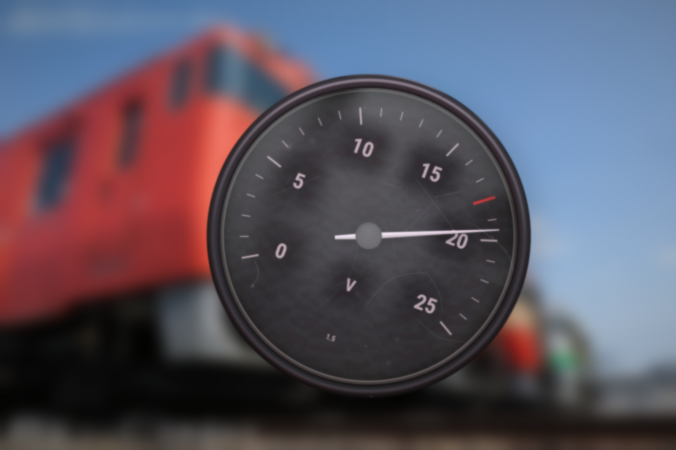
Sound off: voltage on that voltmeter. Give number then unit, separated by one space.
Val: 19.5 V
